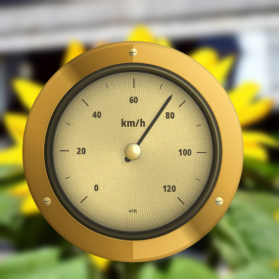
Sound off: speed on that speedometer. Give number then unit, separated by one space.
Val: 75 km/h
